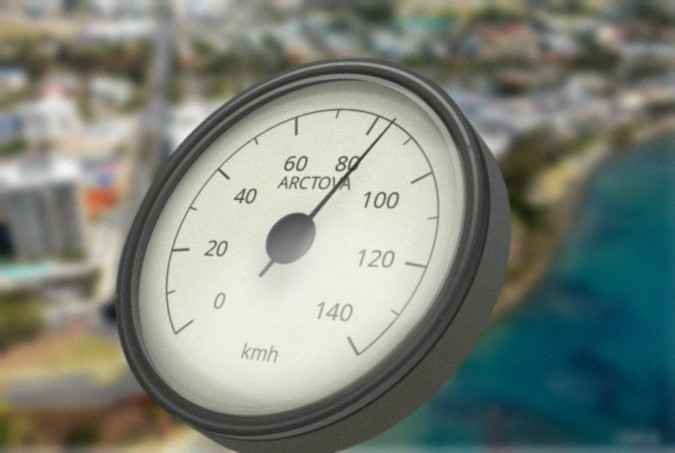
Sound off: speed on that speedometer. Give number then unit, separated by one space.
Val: 85 km/h
